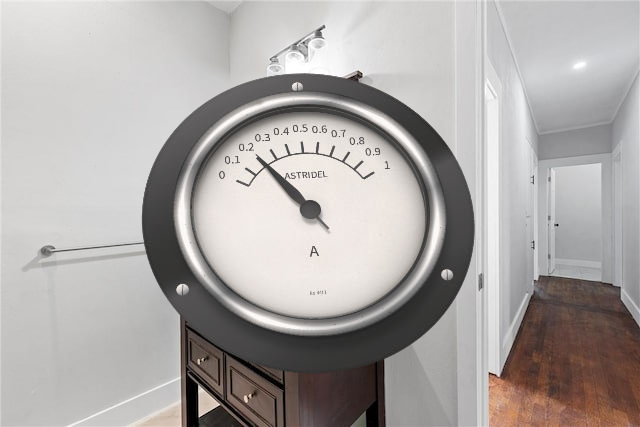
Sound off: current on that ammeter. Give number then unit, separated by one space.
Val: 0.2 A
